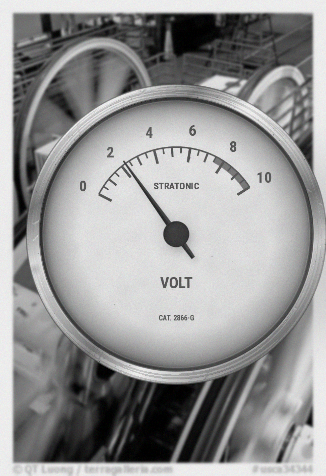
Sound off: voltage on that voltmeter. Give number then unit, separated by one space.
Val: 2.25 V
